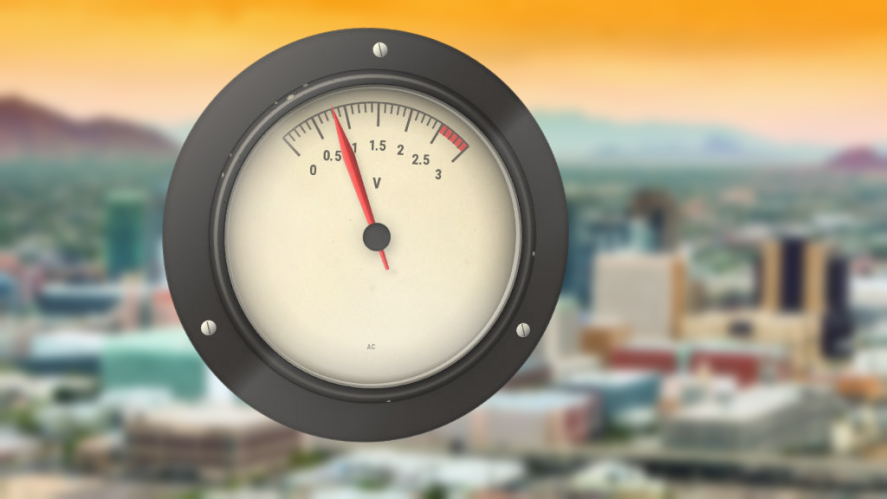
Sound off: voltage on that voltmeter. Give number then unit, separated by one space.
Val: 0.8 V
